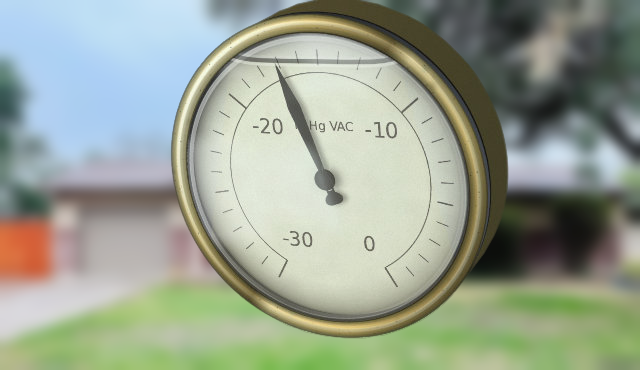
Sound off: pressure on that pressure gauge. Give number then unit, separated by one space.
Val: -17 inHg
